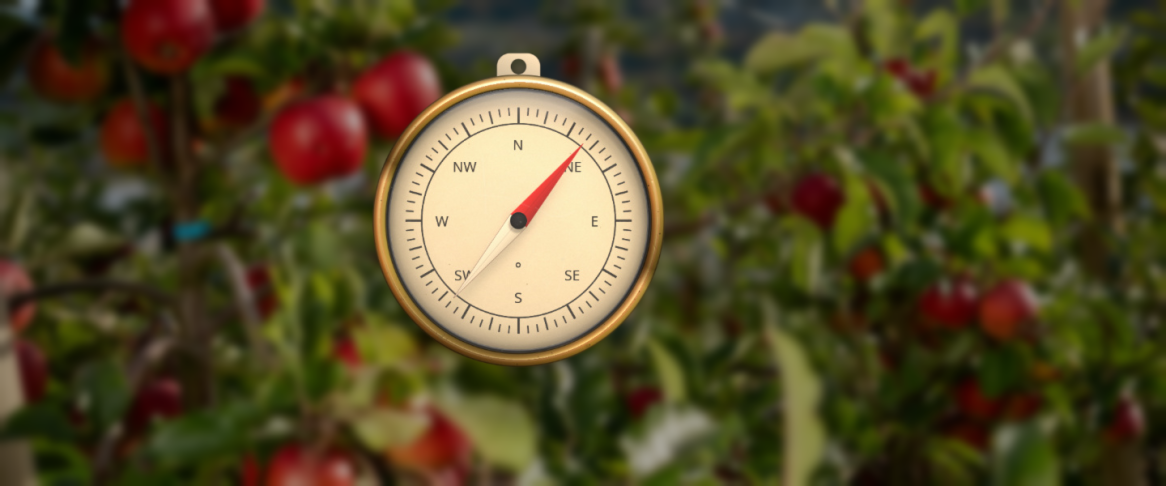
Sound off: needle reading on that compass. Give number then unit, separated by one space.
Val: 40 °
